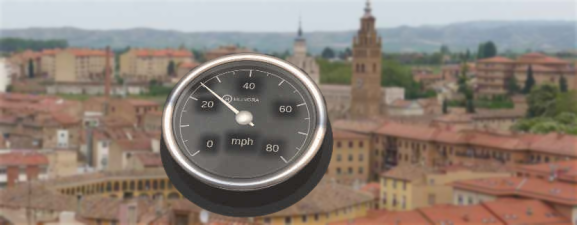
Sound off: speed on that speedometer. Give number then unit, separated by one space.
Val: 25 mph
